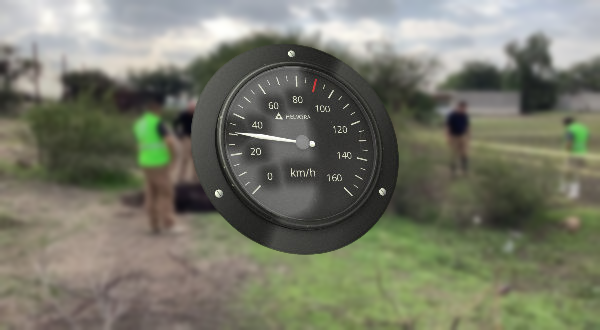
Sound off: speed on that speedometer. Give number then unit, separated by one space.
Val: 30 km/h
